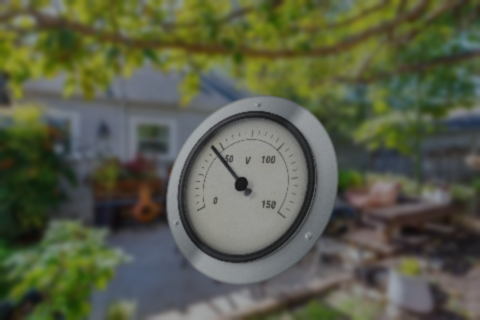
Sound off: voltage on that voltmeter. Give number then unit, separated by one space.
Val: 45 V
